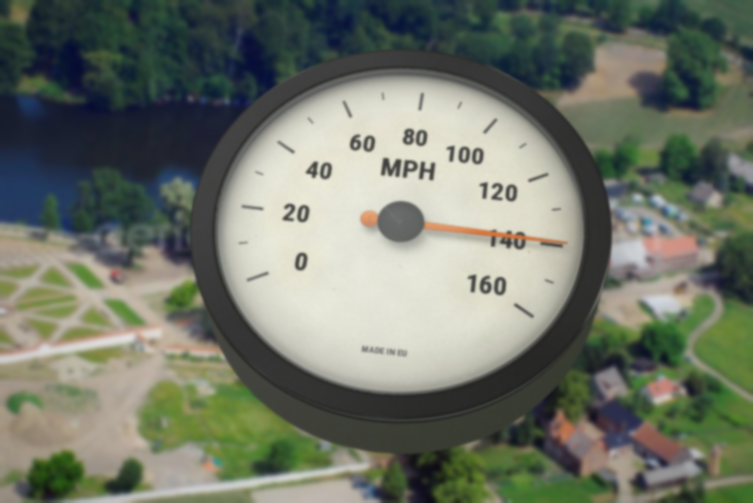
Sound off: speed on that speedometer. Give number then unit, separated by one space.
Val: 140 mph
